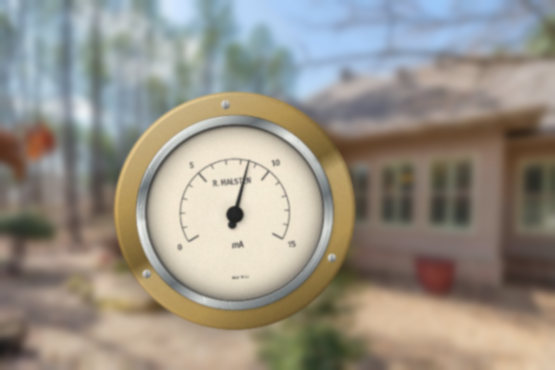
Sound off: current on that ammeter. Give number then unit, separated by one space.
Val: 8.5 mA
